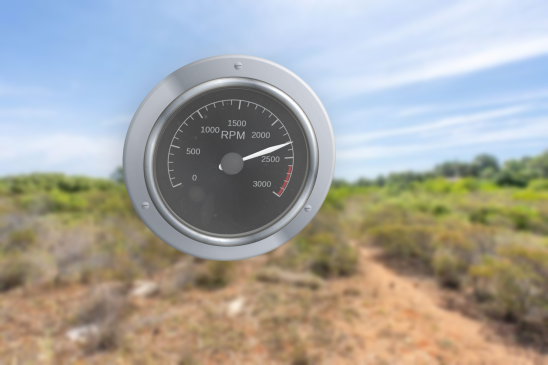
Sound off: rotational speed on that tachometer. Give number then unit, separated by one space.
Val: 2300 rpm
